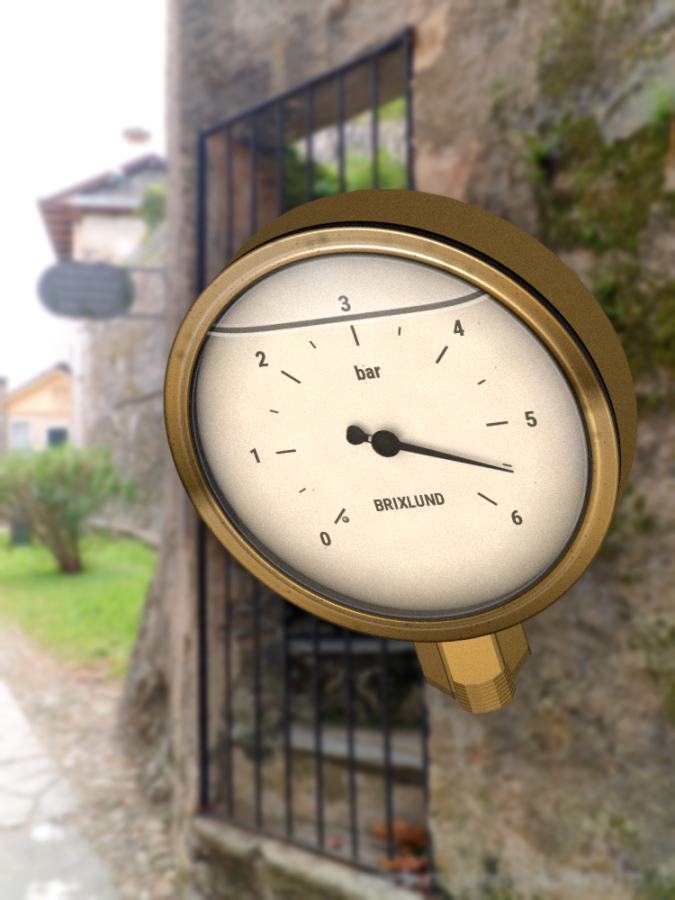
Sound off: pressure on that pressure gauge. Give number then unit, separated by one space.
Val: 5.5 bar
